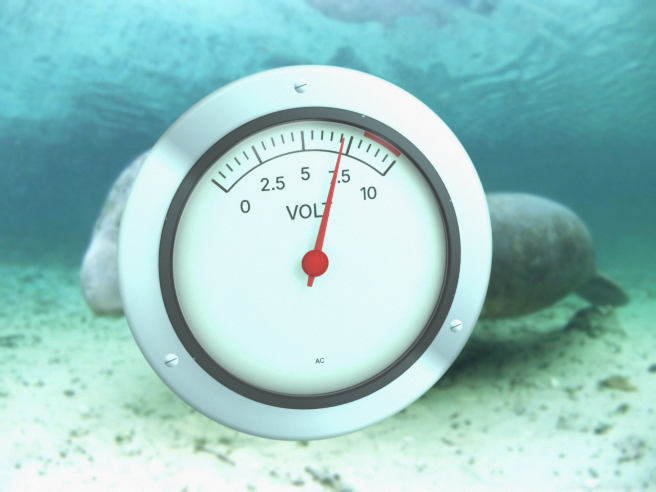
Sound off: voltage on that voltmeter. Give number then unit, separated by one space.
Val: 7 V
